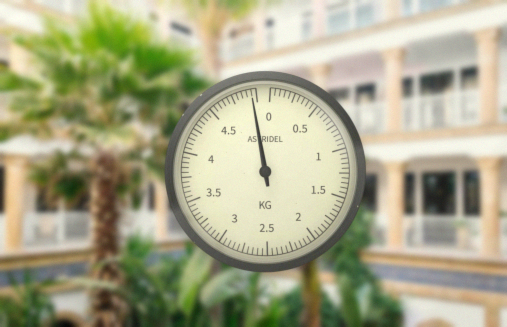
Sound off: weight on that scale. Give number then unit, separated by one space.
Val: 4.95 kg
